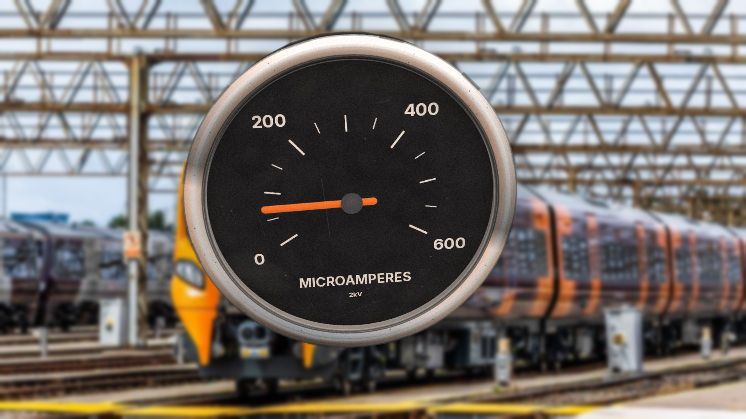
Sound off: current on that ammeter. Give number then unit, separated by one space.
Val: 75 µA
